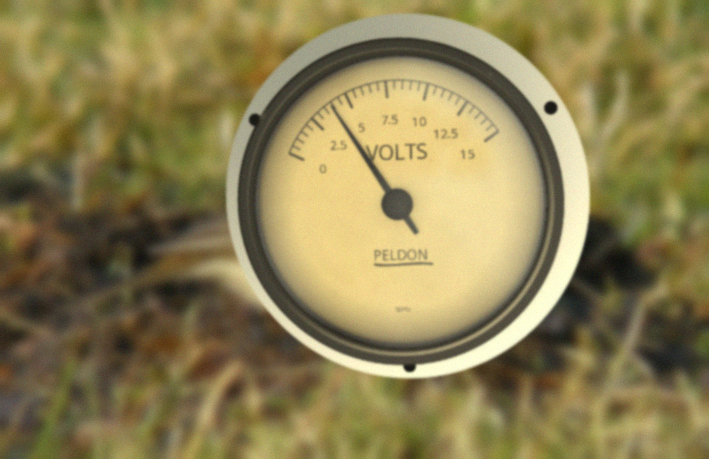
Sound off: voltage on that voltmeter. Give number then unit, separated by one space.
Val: 4 V
